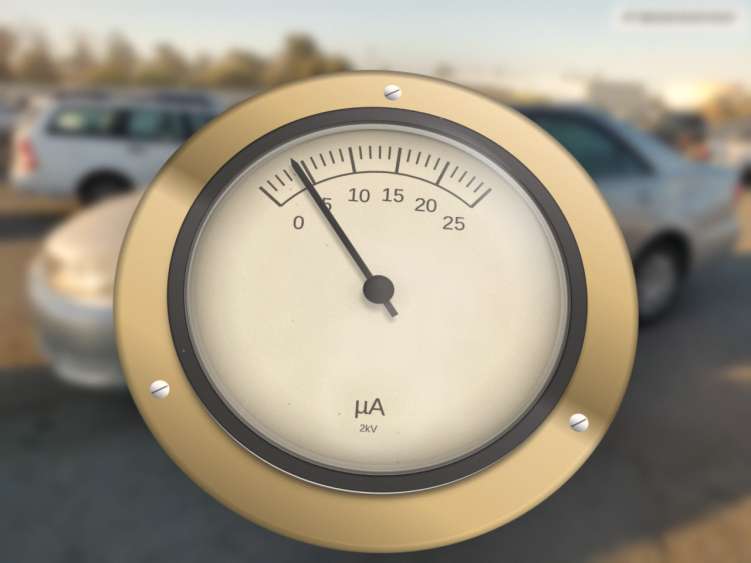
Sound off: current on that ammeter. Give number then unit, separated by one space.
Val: 4 µA
